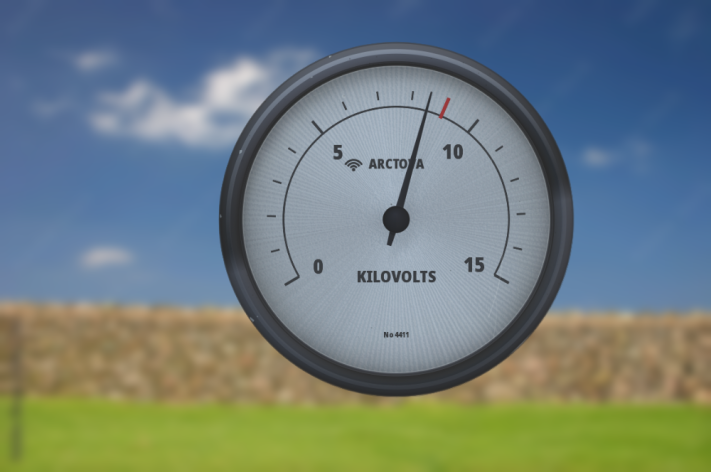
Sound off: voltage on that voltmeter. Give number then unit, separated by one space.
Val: 8.5 kV
